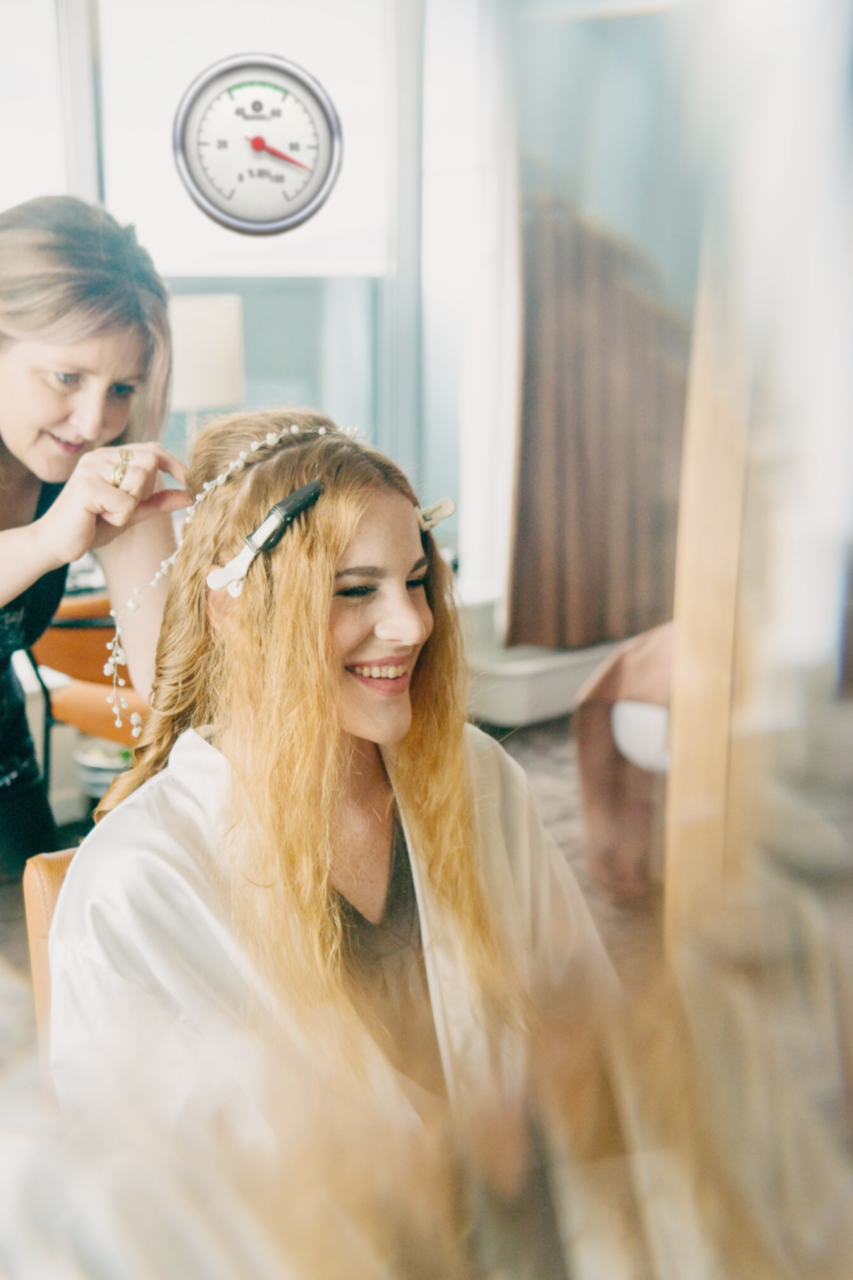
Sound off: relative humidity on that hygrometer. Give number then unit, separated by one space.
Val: 88 %
